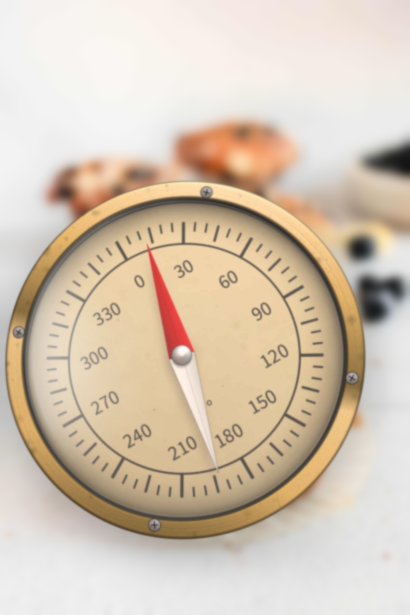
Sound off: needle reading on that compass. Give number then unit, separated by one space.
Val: 12.5 °
